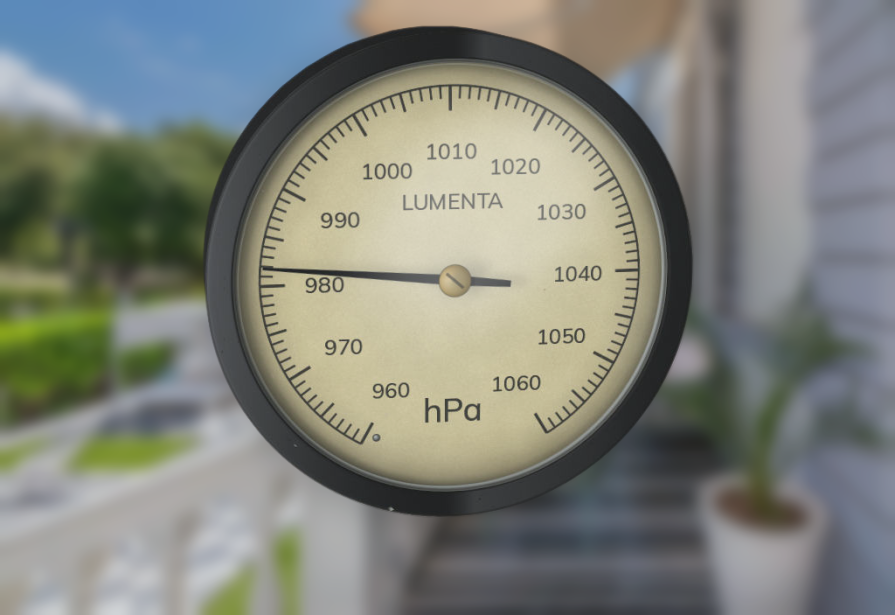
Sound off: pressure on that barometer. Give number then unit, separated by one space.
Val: 982 hPa
